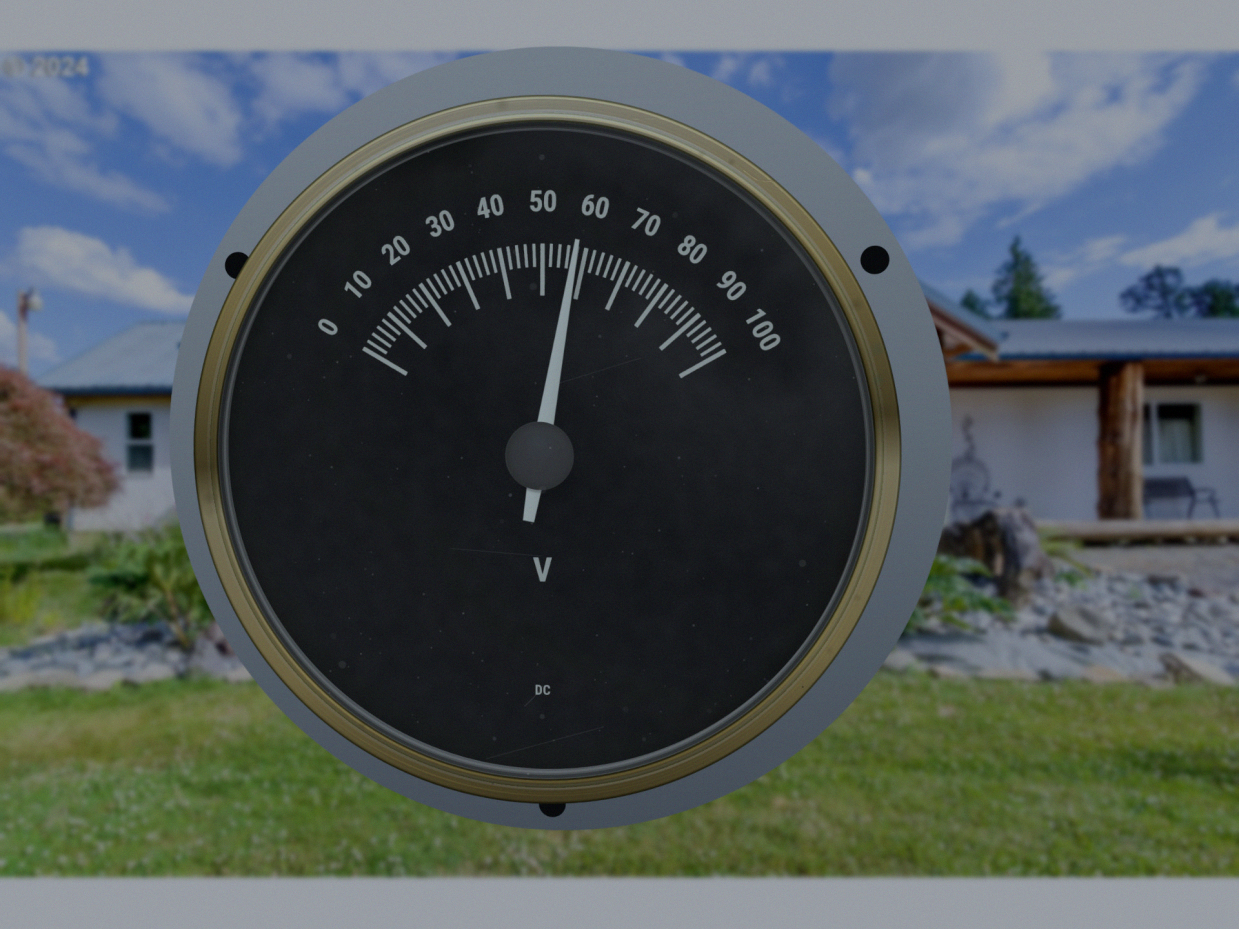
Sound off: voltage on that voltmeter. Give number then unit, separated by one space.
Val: 58 V
